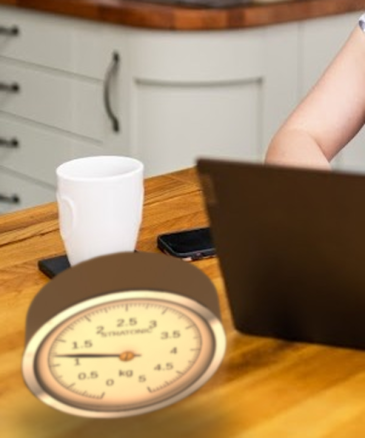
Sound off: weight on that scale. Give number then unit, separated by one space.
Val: 1.25 kg
